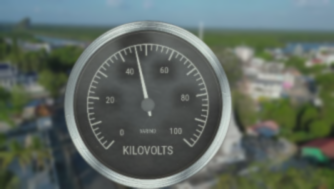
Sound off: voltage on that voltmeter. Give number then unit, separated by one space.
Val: 46 kV
